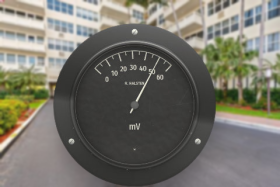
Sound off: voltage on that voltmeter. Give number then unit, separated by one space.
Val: 50 mV
